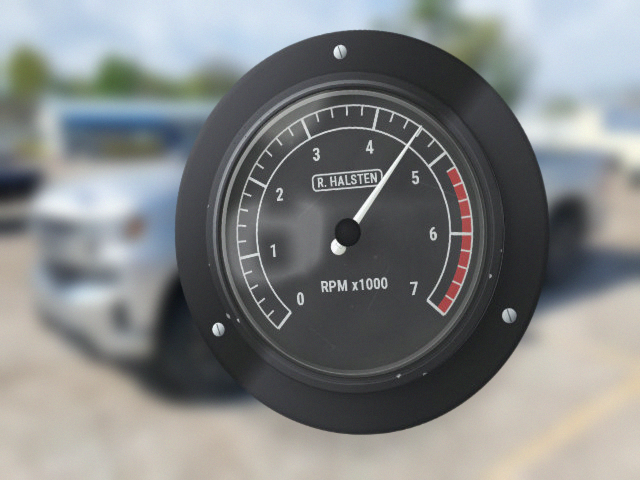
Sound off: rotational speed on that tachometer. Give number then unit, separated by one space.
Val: 4600 rpm
